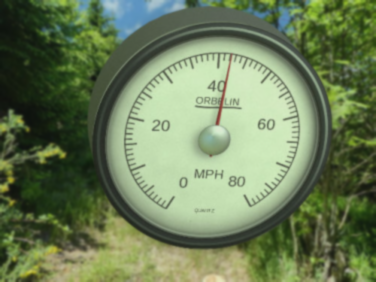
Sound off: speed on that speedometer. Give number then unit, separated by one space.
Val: 42 mph
